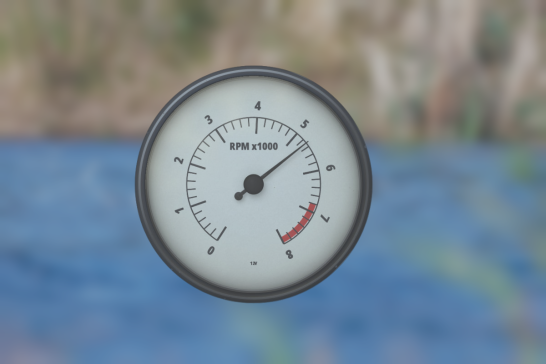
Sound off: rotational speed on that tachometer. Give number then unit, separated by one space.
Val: 5300 rpm
